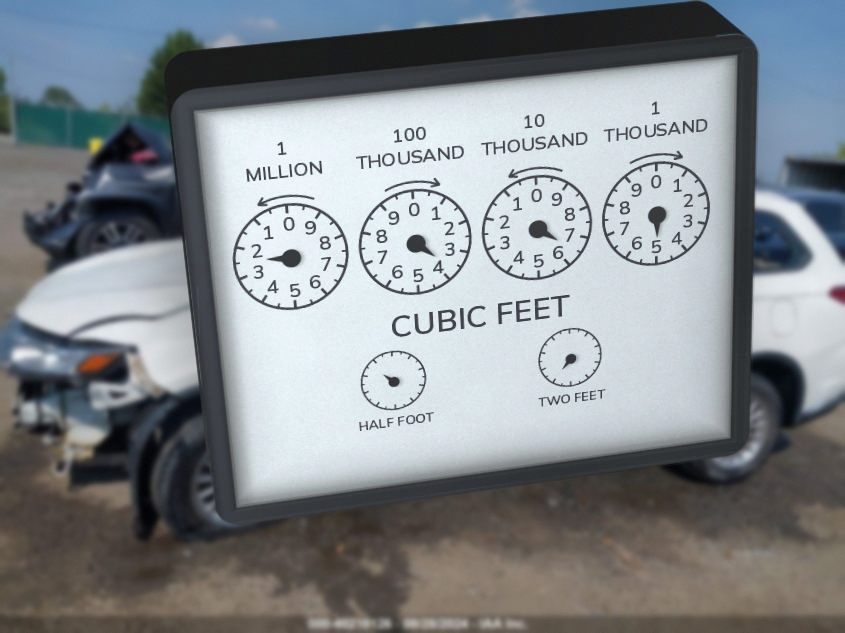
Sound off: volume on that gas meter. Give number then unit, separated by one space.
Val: 236500 ft³
